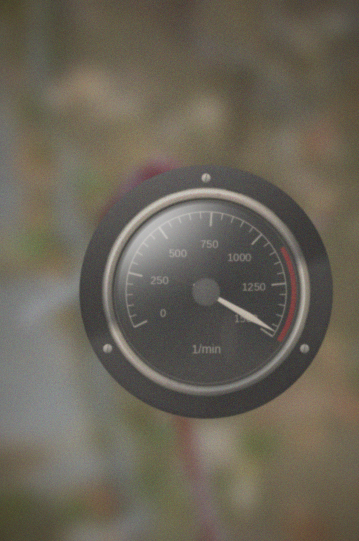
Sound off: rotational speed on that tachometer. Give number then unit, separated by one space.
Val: 1475 rpm
